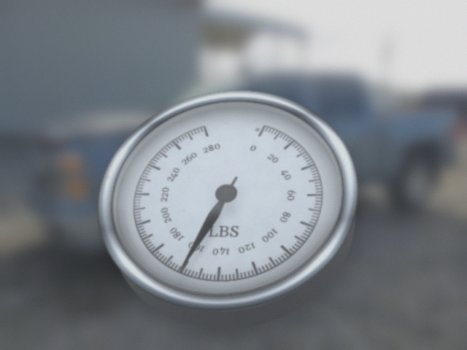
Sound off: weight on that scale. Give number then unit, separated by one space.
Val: 160 lb
